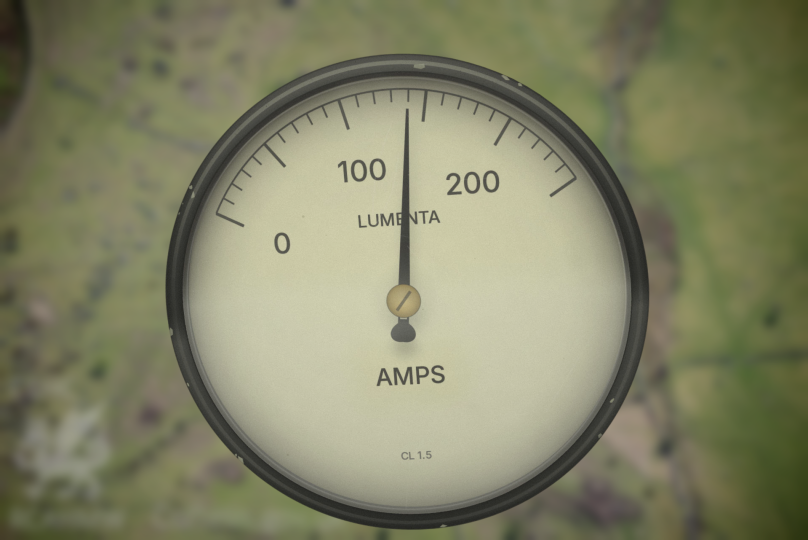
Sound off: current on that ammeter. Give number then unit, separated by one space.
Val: 140 A
